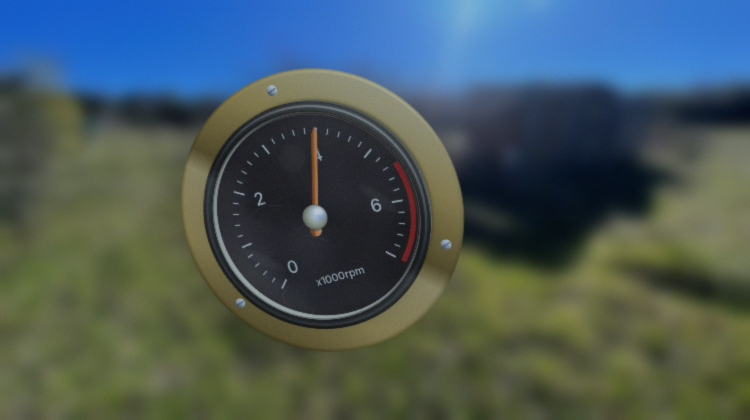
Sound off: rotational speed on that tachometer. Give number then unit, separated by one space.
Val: 4000 rpm
